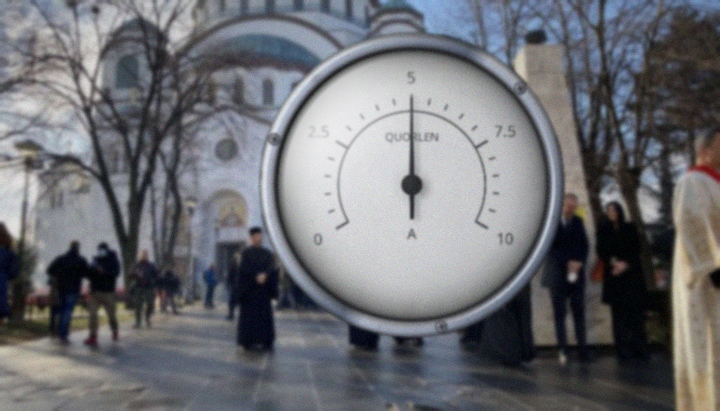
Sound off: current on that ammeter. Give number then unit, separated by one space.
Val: 5 A
